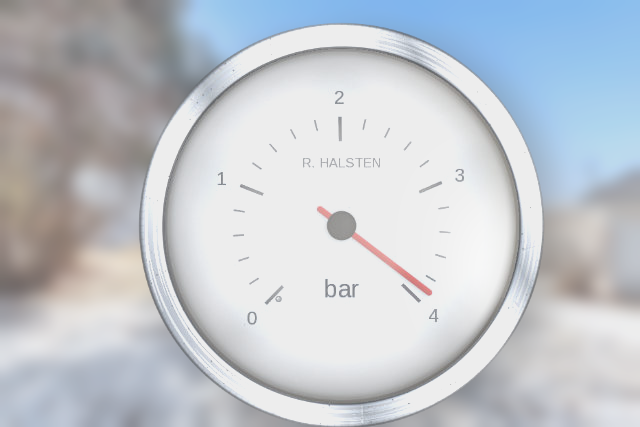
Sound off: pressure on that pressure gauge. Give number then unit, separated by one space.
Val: 3.9 bar
